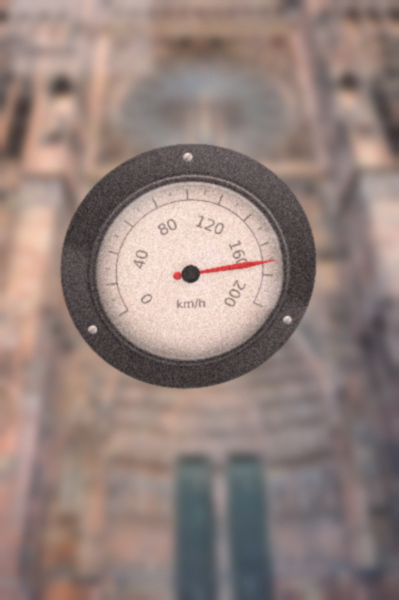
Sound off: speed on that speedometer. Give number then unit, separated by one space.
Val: 170 km/h
